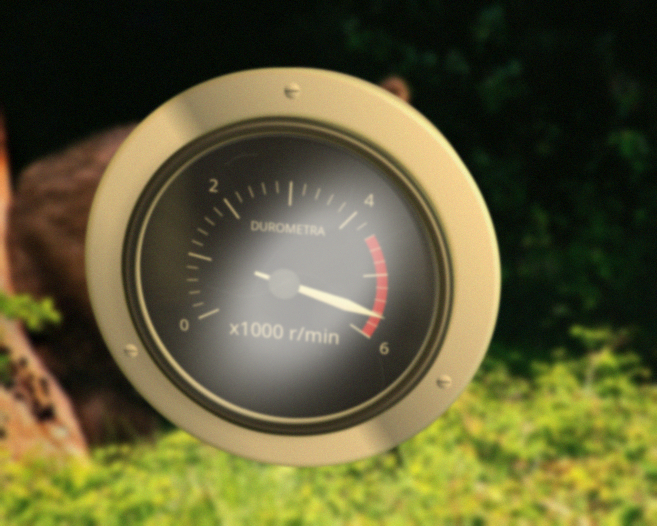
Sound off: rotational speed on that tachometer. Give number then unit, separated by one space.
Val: 5600 rpm
